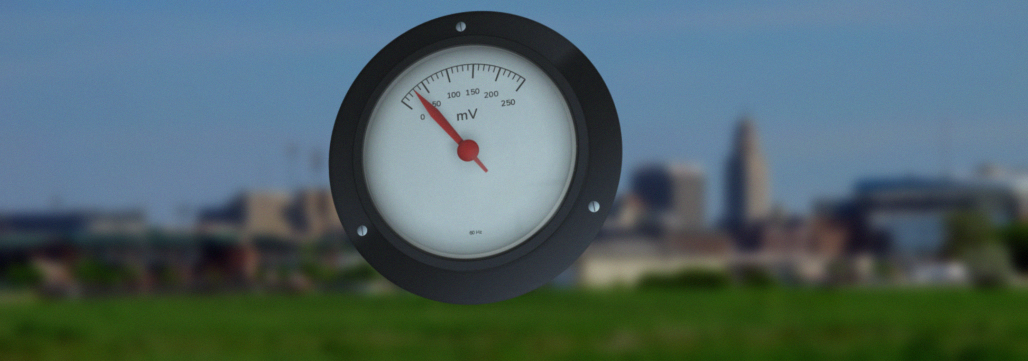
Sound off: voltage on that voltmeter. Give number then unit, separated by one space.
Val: 30 mV
